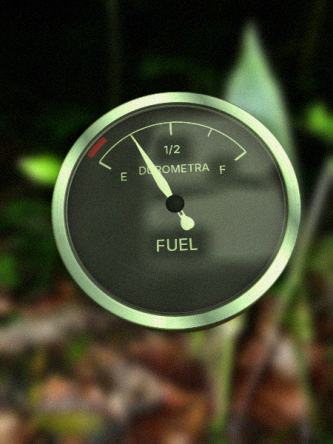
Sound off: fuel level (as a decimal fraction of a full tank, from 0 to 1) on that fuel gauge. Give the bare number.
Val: 0.25
